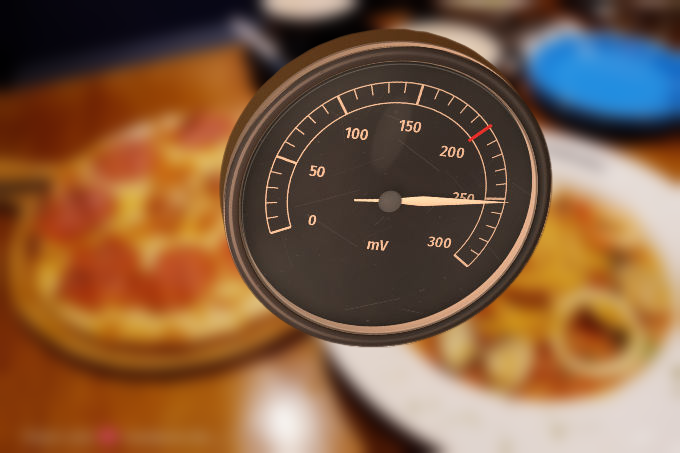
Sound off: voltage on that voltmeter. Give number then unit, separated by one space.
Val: 250 mV
